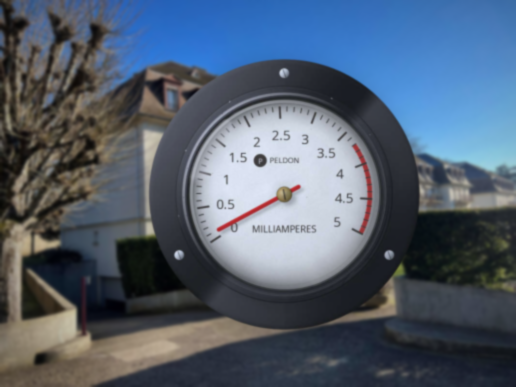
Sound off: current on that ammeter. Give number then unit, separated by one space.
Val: 0.1 mA
